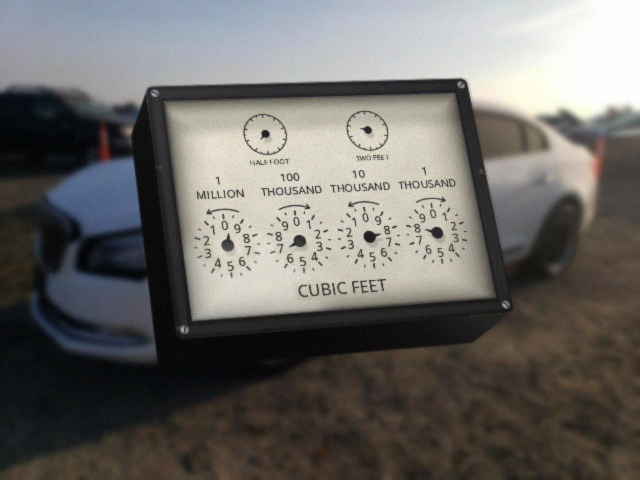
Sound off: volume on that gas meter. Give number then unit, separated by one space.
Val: 967800 ft³
